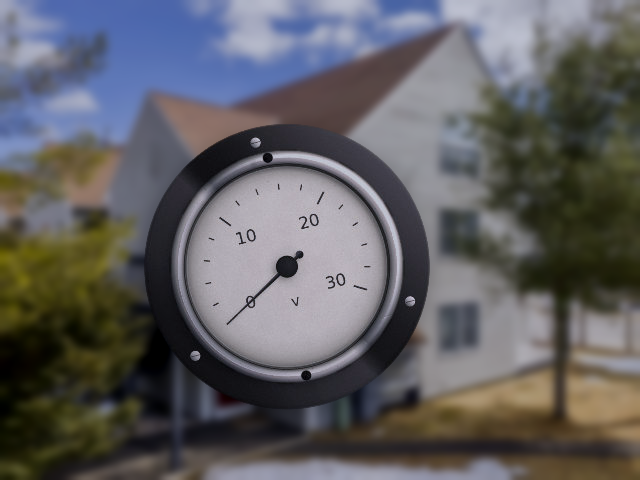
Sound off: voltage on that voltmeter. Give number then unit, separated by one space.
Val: 0 V
